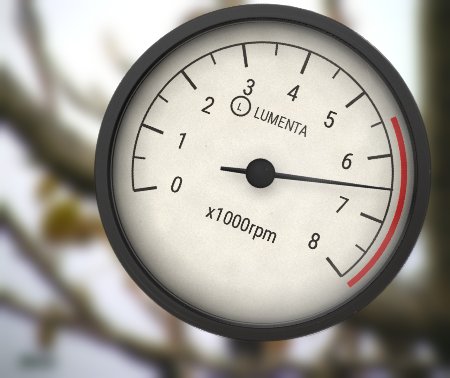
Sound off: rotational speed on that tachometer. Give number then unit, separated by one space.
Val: 6500 rpm
